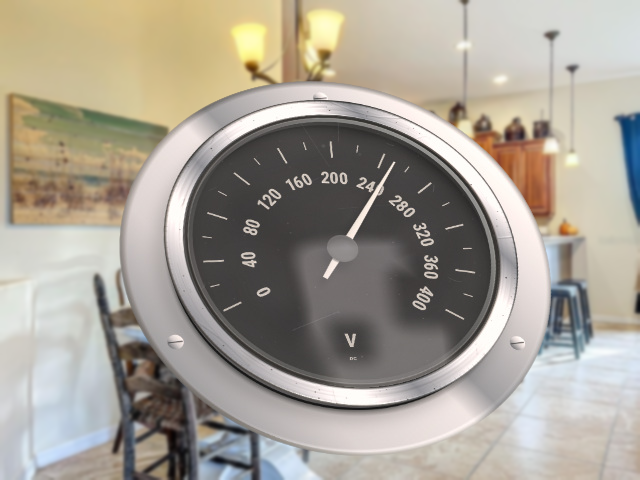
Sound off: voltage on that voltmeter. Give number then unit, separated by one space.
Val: 250 V
